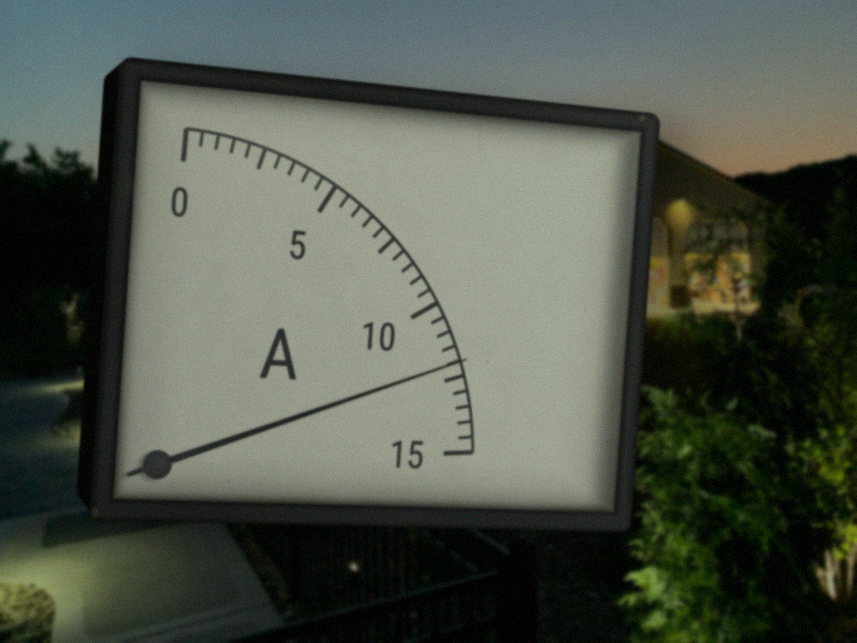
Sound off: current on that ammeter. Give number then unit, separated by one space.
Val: 12 A
